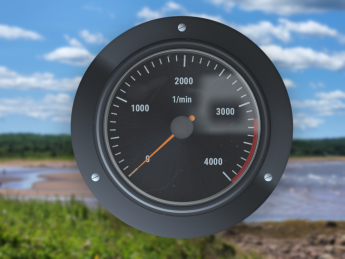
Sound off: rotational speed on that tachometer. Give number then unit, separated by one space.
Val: 0 rpm
